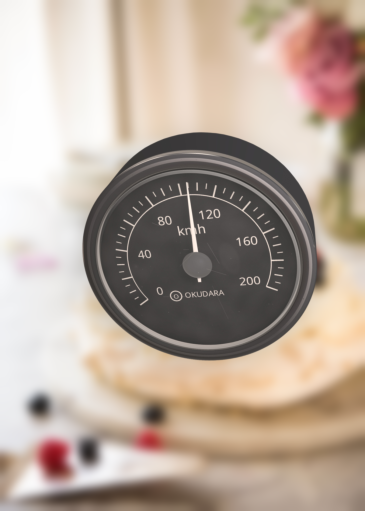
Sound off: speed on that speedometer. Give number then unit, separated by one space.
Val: 105 km/h
